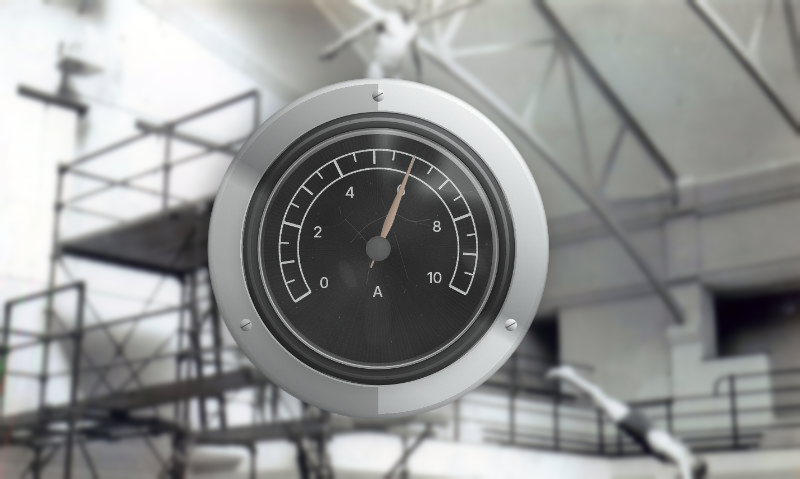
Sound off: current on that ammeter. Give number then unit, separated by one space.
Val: 6 A
